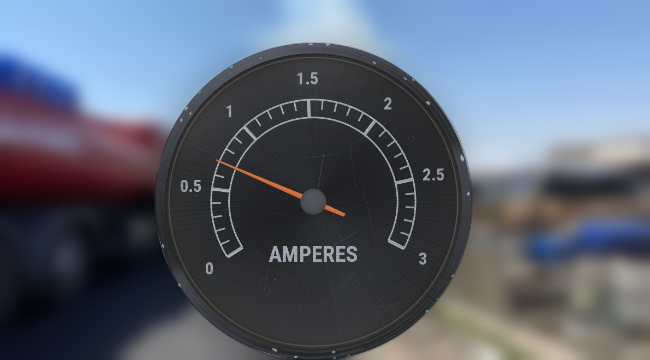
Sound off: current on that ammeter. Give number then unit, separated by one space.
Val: 0.7 A
